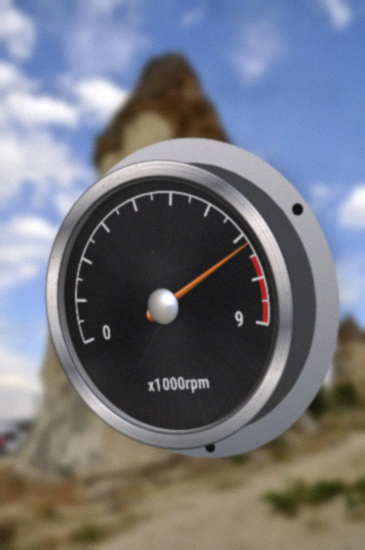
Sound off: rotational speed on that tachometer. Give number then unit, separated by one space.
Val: 7250 rpm
